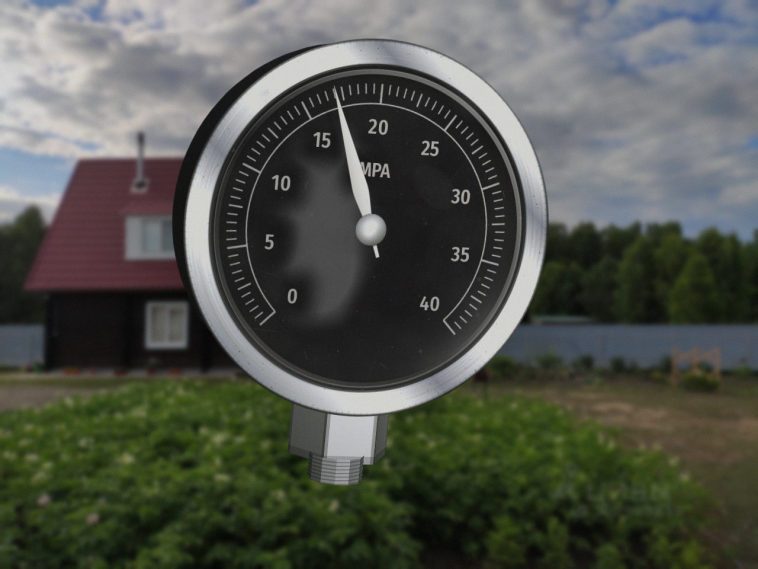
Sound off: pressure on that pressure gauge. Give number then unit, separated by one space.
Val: 17 MPa
